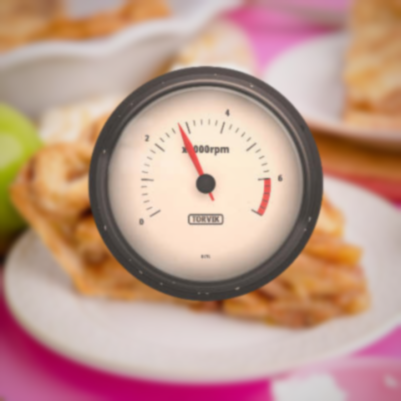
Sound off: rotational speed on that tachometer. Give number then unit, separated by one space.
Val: 2800 rpm
